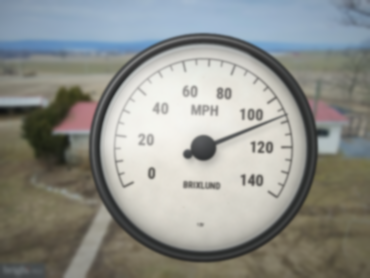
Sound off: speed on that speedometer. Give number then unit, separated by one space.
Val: 107.5 mph
